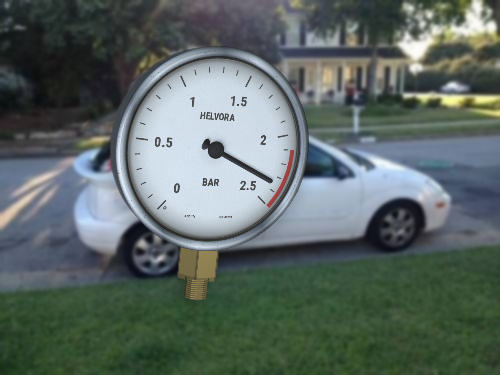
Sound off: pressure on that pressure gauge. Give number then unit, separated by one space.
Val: 2.35 bar
